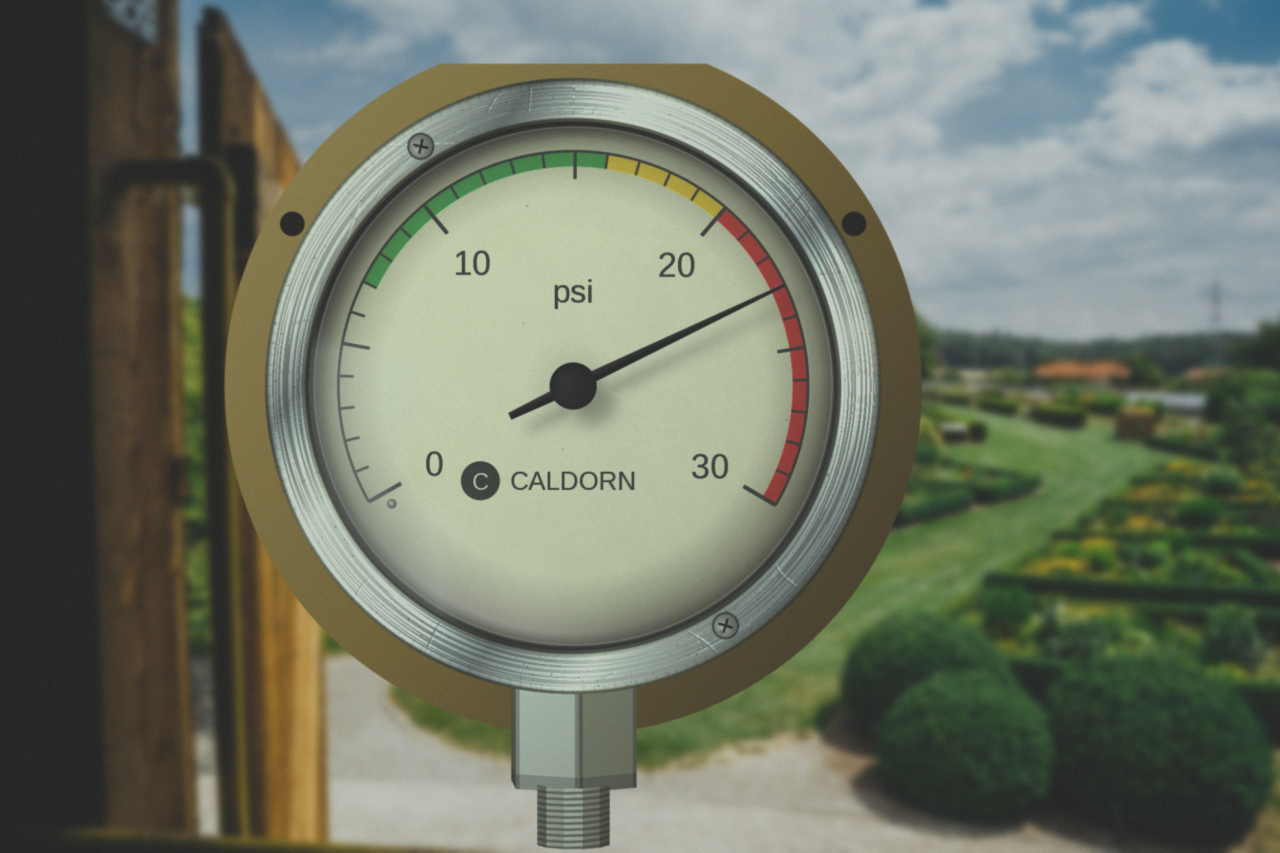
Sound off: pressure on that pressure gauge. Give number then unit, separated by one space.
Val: 23 psi
